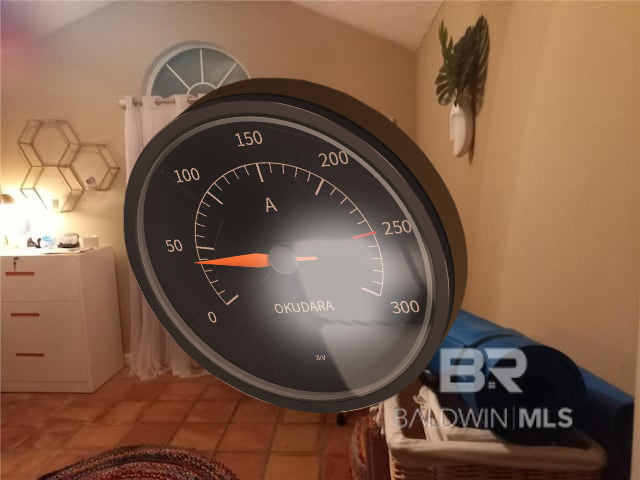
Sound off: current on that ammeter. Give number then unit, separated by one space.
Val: 40 A
